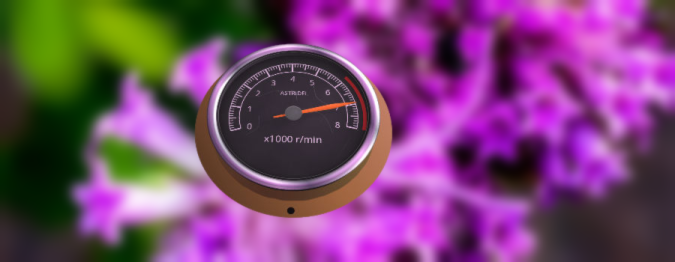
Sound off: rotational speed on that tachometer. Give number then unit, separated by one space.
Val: 7000 rpm
